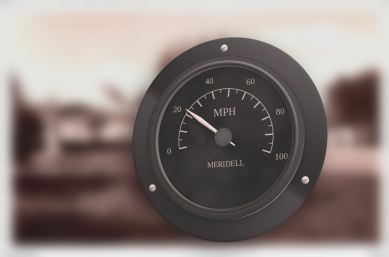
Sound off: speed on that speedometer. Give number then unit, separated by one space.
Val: 22.5 mph
